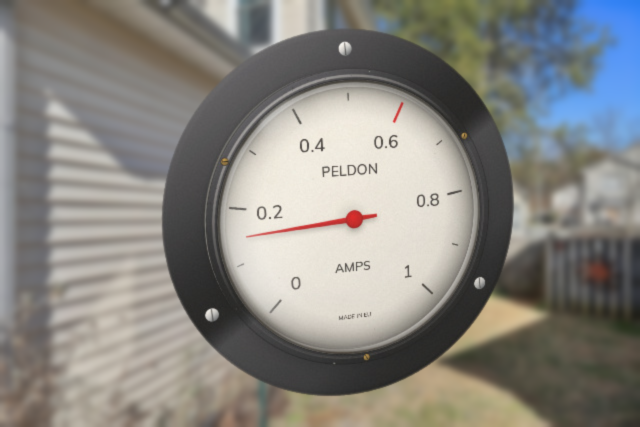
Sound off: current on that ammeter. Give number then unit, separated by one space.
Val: 0.15 A
